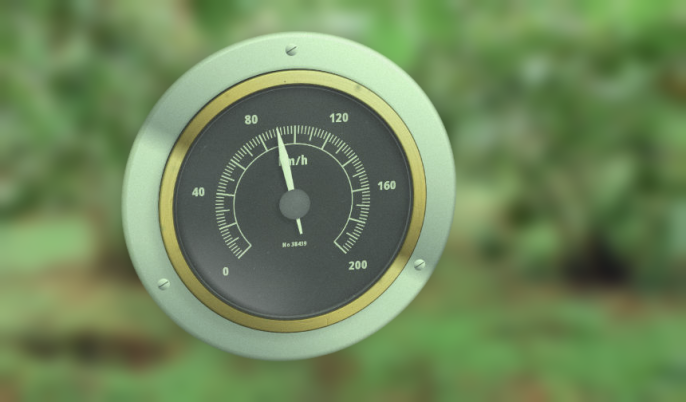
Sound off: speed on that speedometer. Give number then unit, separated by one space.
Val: 90 km/h
